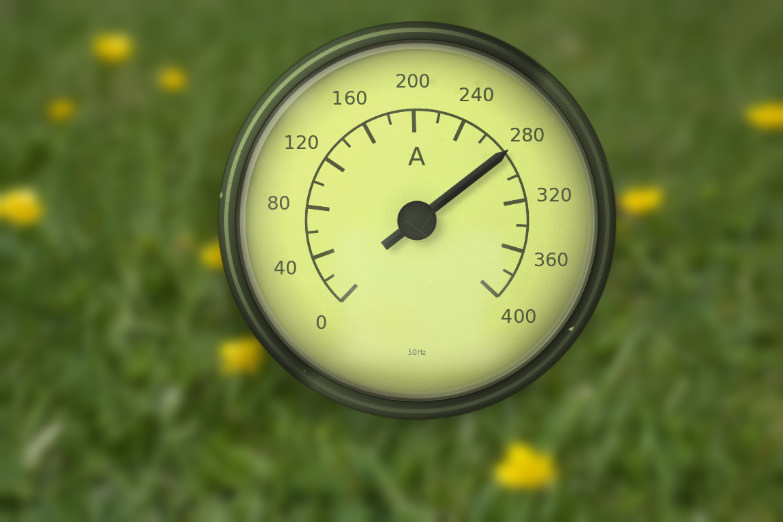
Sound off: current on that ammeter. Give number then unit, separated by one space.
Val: 280 A
